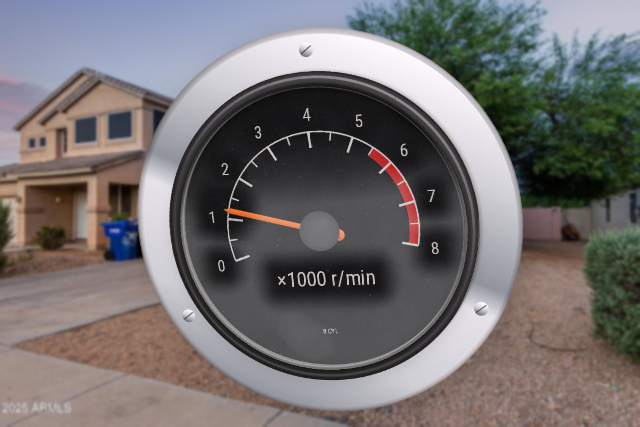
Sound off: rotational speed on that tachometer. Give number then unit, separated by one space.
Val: 1250 rpm
